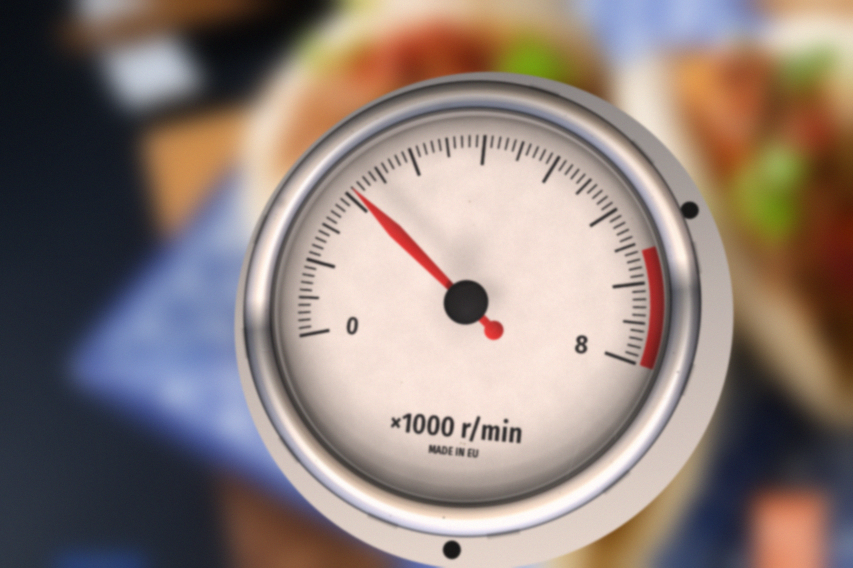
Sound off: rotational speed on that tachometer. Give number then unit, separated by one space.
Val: 2100 rpm
